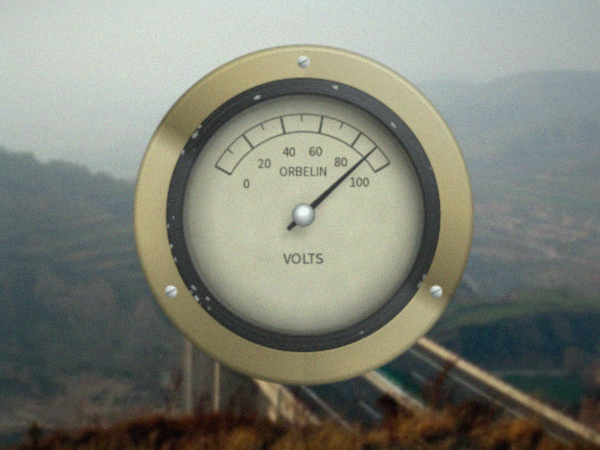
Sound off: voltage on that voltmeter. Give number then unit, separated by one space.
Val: 90 V
